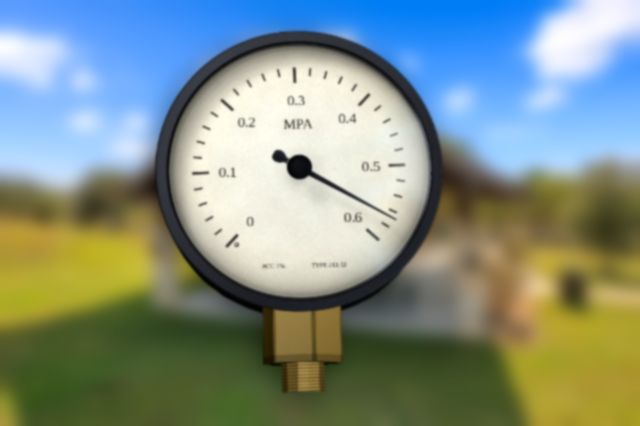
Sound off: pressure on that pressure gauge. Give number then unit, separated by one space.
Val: 0.57 MPa
